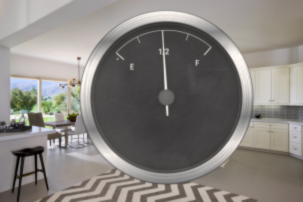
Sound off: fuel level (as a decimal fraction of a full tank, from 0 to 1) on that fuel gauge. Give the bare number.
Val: 0.5
